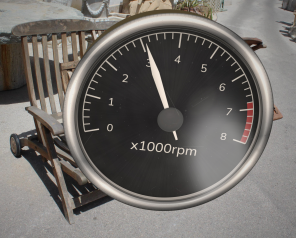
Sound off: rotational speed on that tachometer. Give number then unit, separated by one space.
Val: 3100 rpm
